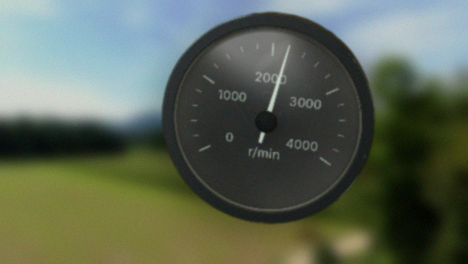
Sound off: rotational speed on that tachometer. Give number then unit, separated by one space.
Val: 2200 rpm
